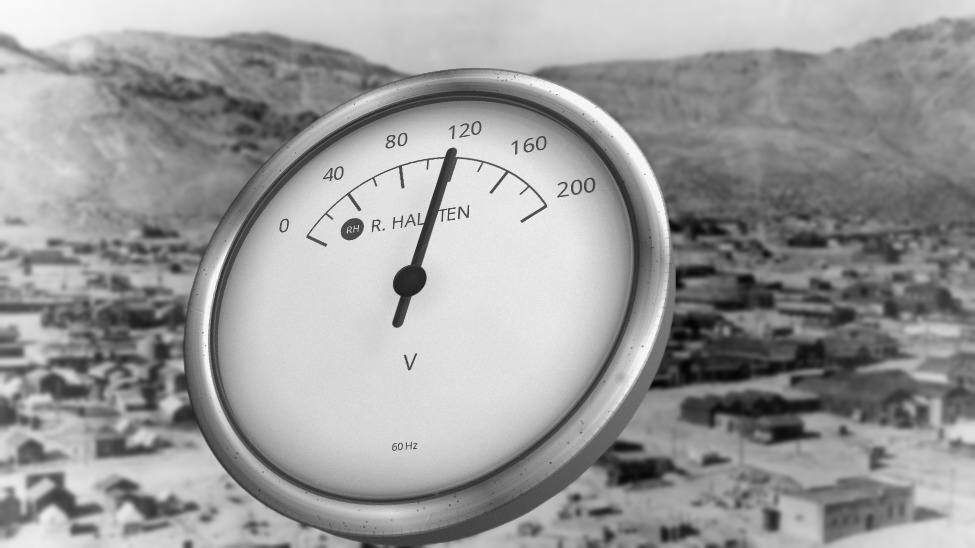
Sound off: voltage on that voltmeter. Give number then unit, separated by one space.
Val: 120 V
